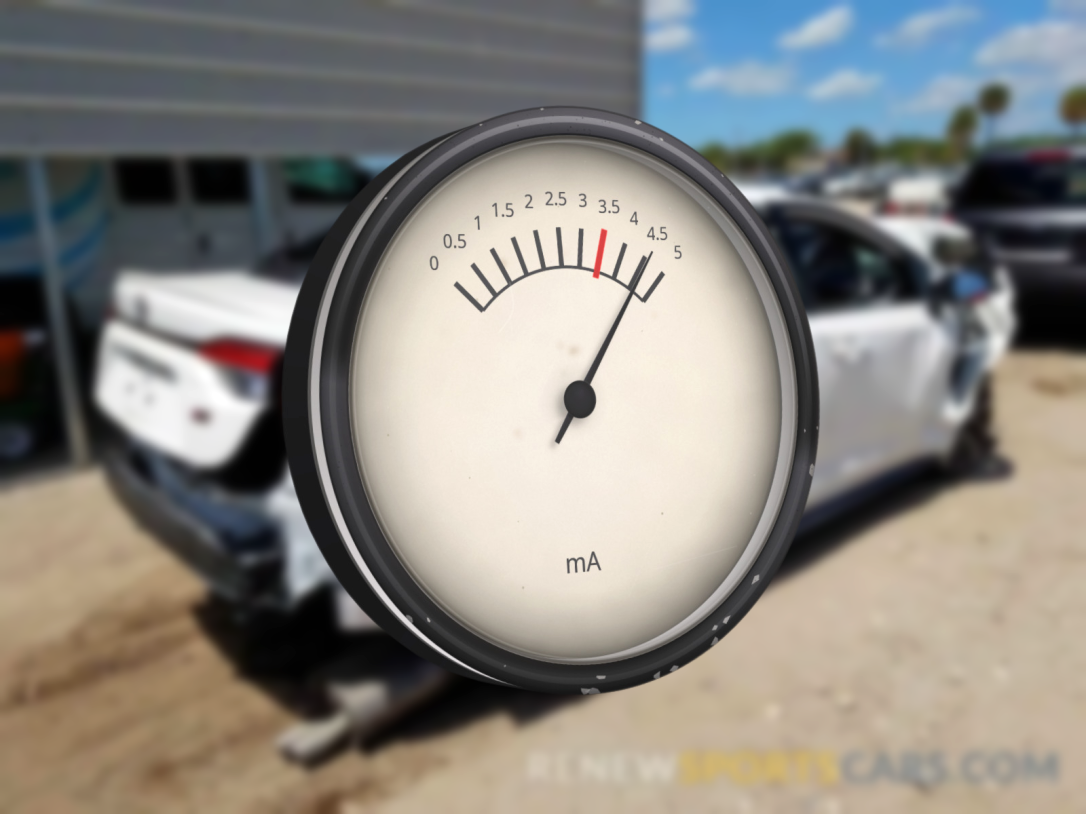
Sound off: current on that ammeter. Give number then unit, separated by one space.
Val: 4.5 mA
